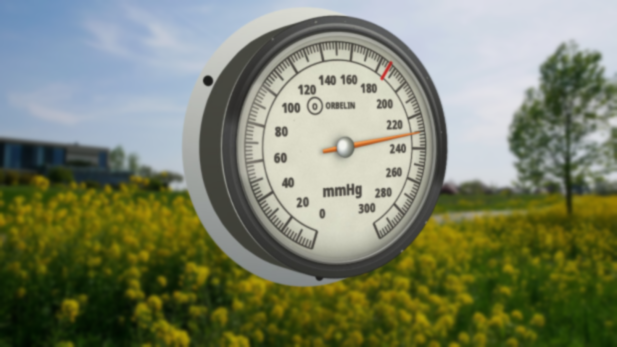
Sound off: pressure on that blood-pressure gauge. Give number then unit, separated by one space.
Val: 230 mmHg
